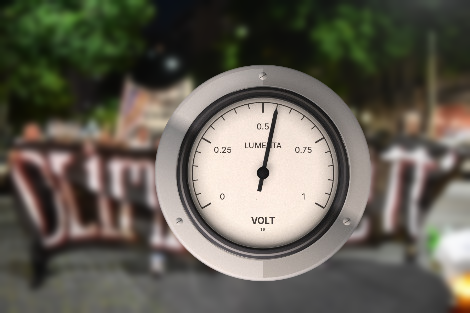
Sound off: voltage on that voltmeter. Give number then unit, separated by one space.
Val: 0.55 V
